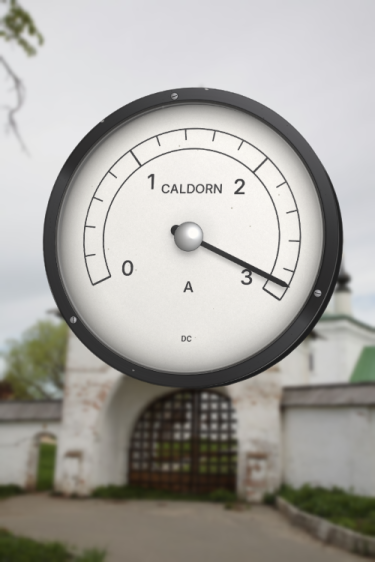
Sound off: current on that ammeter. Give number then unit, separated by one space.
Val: 2.9 A
